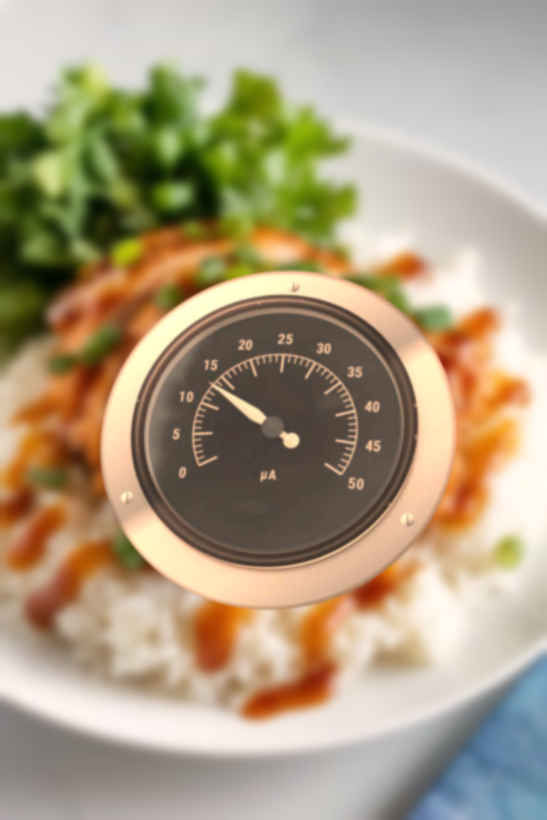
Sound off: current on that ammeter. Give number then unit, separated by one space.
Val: 13 µA
